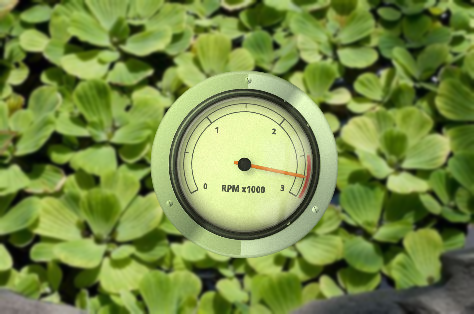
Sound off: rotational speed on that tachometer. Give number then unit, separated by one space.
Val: 2750 rpm
